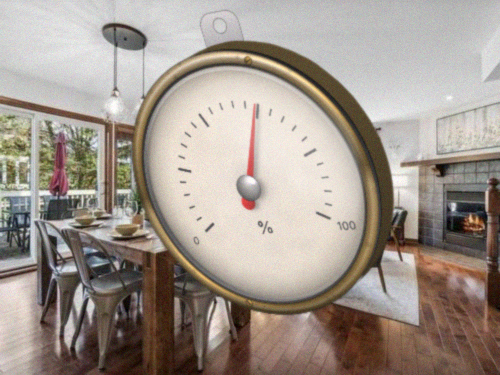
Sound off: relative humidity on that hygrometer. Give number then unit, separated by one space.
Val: 60 %
